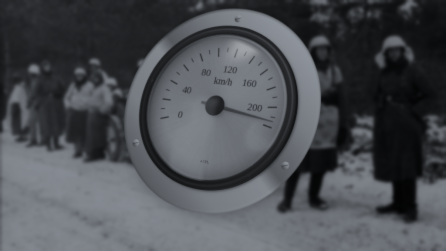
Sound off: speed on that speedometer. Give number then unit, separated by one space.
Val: 215 km/h
